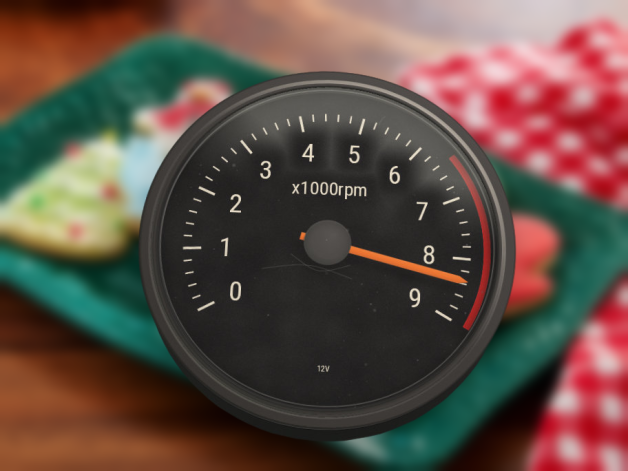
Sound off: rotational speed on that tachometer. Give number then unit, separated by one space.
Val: 8400 rpm
